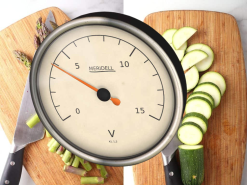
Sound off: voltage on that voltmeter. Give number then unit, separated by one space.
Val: 4 V
